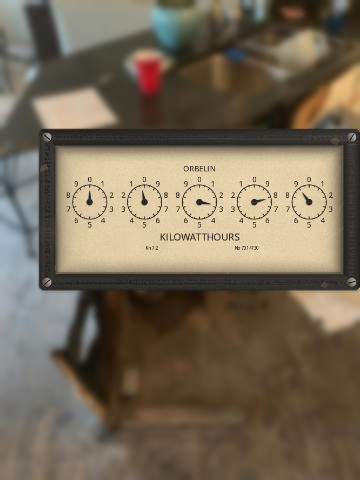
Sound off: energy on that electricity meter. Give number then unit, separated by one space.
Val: 279 kWh
